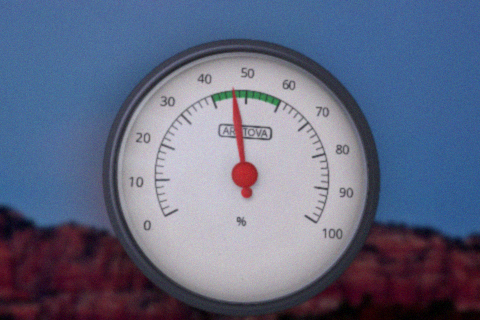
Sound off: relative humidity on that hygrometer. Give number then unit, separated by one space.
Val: 46 %
